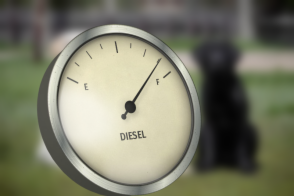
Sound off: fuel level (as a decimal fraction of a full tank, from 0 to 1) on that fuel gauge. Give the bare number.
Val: 0.875
